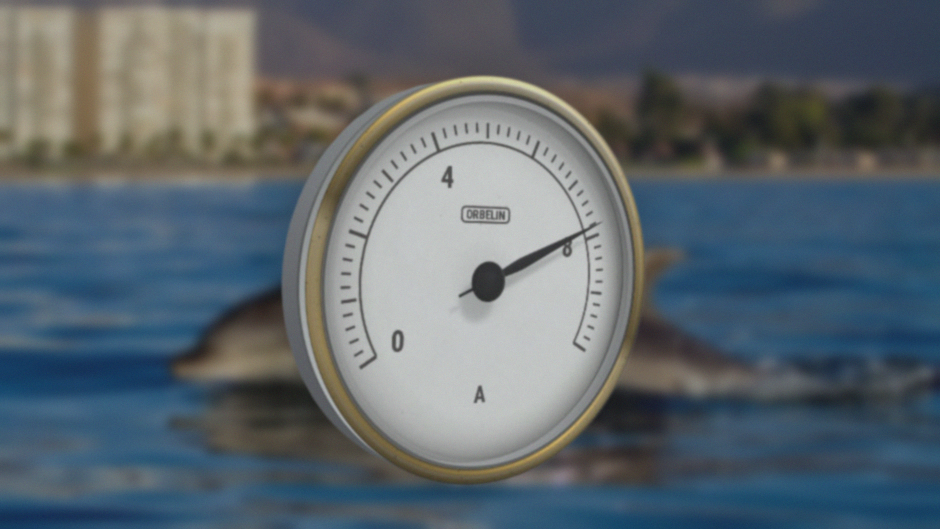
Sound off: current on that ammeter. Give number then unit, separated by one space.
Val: 7.8 A
